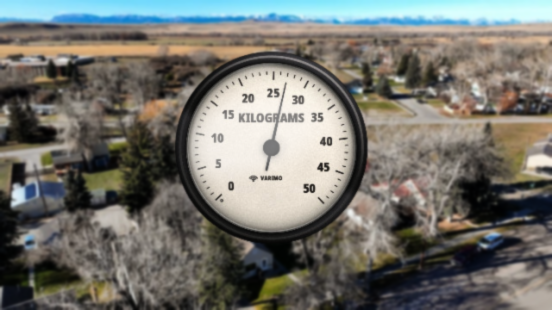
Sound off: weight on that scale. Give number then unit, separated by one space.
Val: 27 kg
